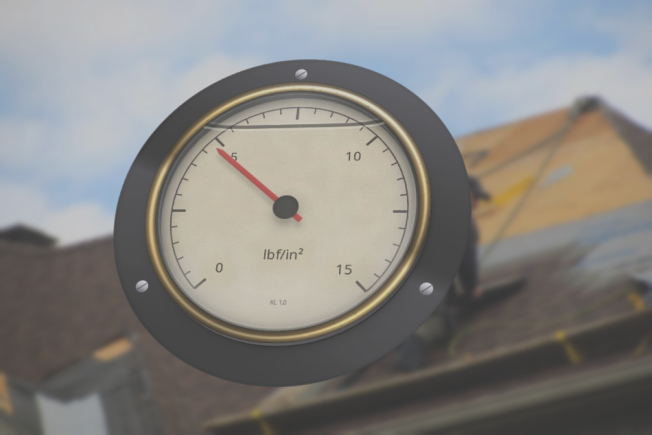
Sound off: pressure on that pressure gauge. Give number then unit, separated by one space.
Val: 4.75 psi
